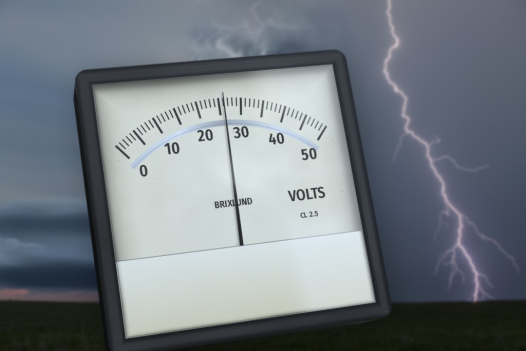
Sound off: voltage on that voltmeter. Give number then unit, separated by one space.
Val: 26 V
